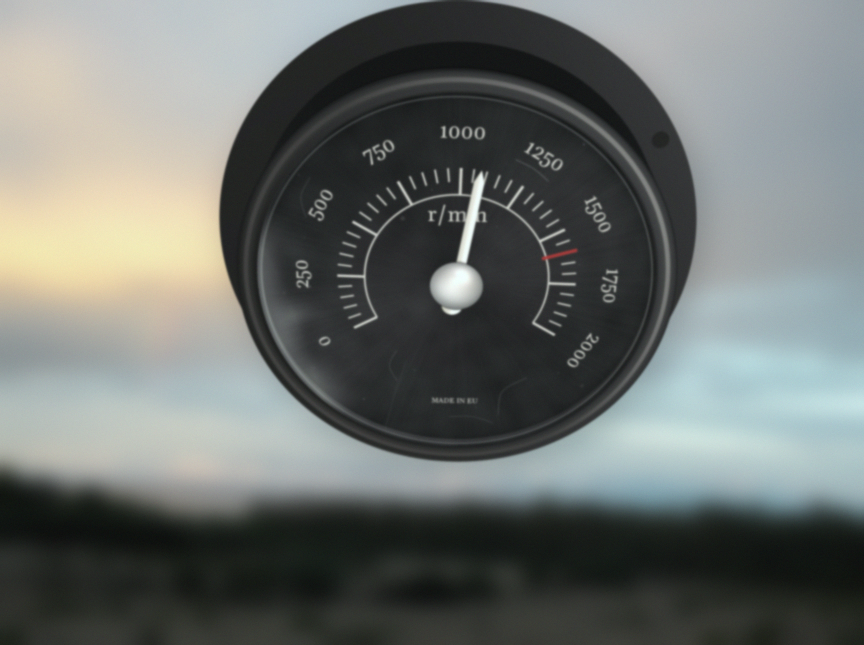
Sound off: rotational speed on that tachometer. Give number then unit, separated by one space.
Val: 1075 rpm
